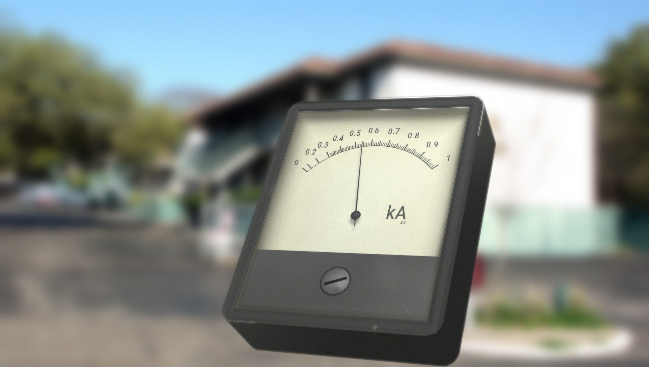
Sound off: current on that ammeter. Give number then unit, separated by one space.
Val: 0.55 kA
